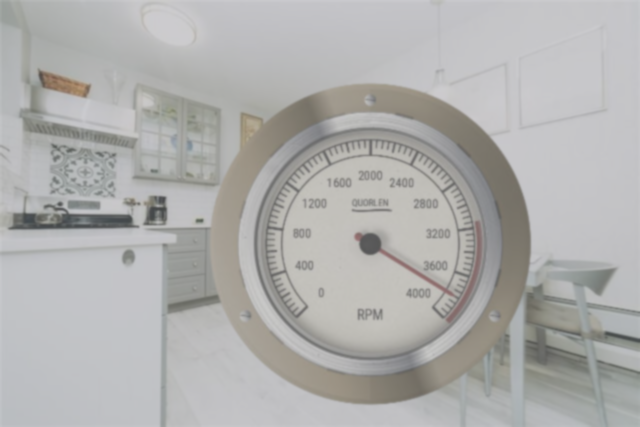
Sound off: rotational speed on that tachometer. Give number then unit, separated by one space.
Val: 3800 rpm
